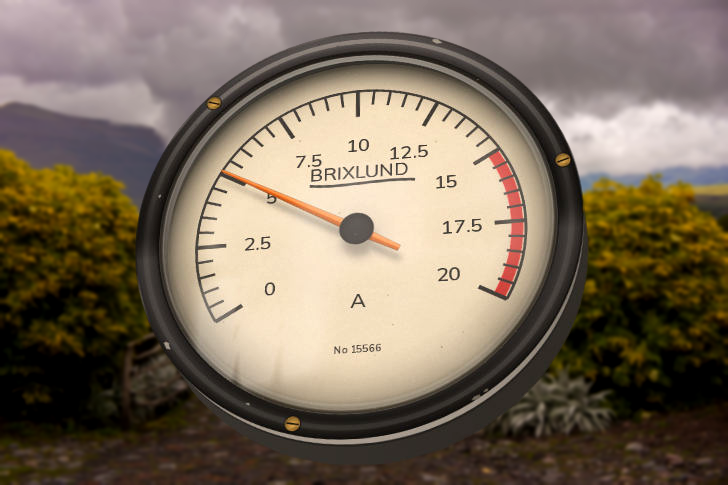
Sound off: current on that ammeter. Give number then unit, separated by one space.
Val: 5 A
